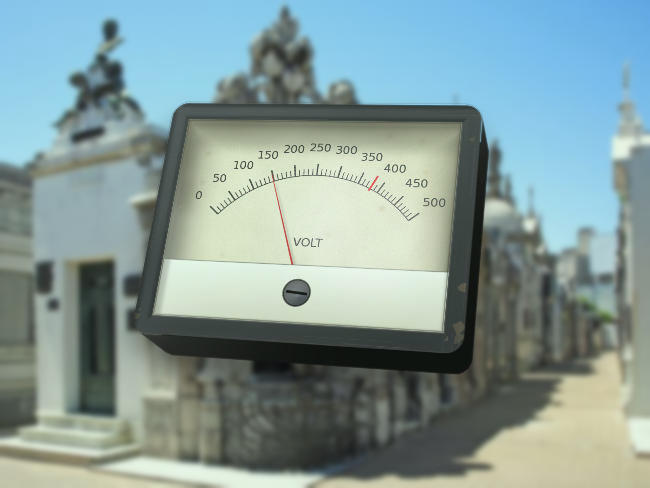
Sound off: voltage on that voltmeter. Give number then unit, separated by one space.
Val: 150 V
